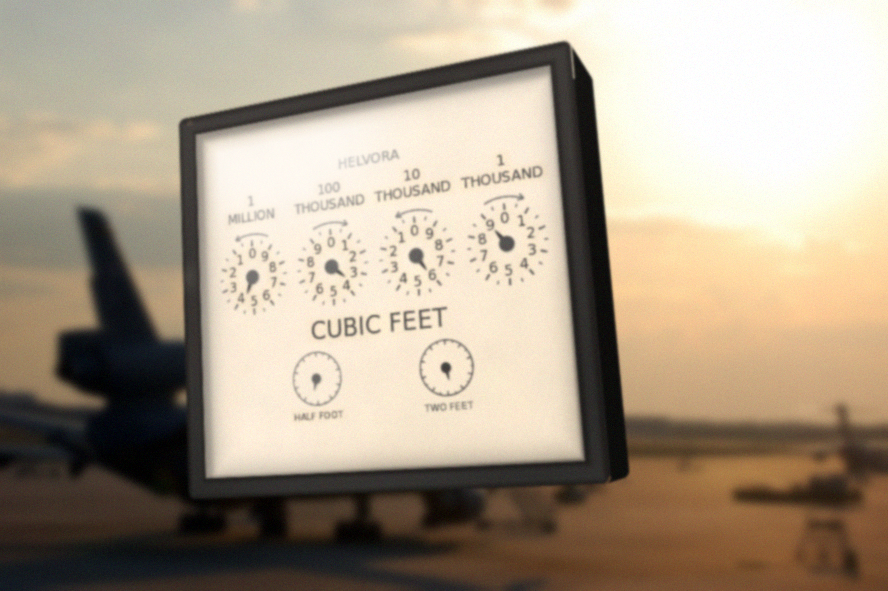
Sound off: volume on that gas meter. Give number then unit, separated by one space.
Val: 435900 ft³
